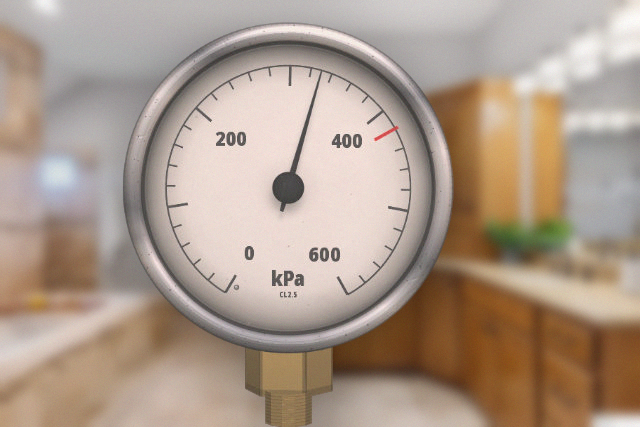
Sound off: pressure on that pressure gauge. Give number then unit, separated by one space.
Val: 330 kPa
